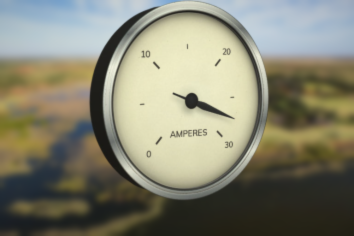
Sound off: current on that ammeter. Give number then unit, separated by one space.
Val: 27.5 A
